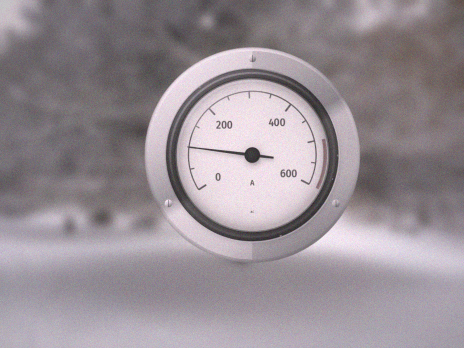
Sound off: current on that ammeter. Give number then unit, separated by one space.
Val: 100 A
